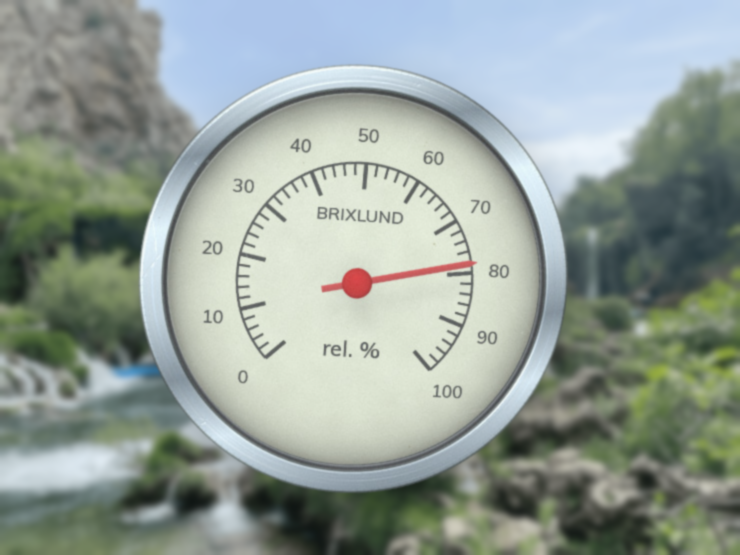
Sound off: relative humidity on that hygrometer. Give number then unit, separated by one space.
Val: 78 %
